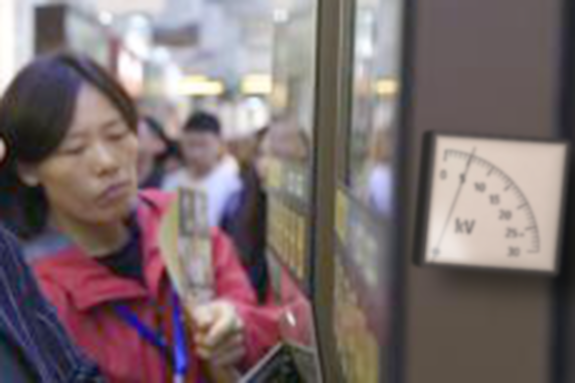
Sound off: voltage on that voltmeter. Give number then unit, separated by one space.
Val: 5 kV
